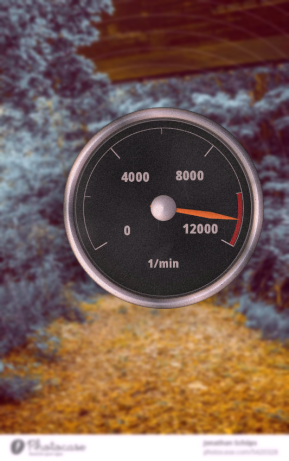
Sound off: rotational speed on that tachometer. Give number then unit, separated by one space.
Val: 11000 rpm
